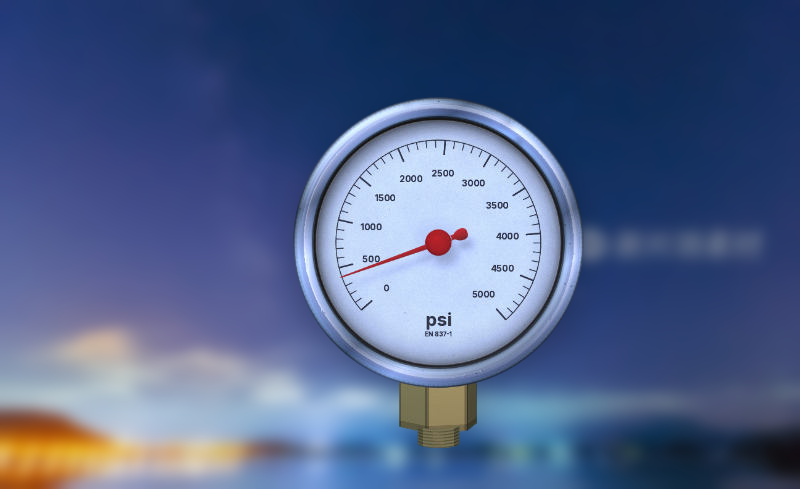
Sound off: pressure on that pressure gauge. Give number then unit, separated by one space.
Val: 400 psi
